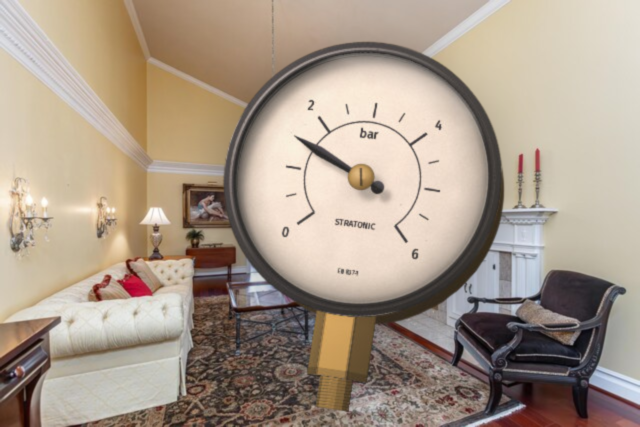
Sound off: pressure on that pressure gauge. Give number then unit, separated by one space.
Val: 1.5 bar
